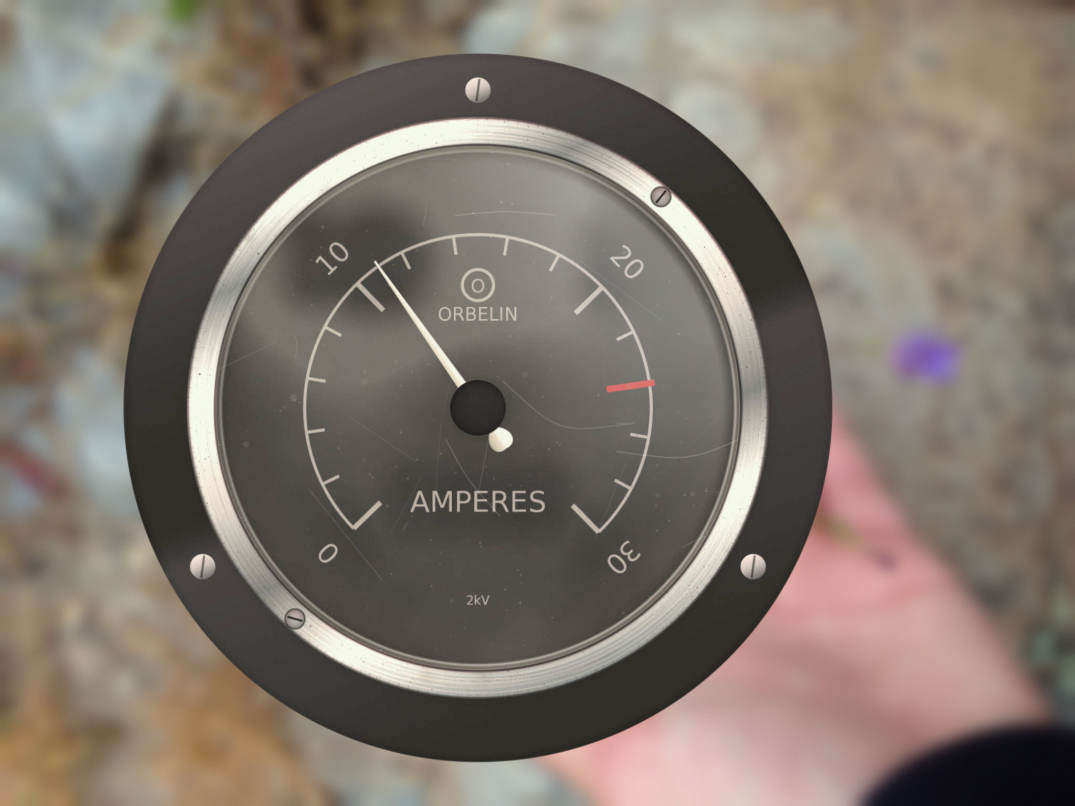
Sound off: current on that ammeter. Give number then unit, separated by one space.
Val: 11 A
